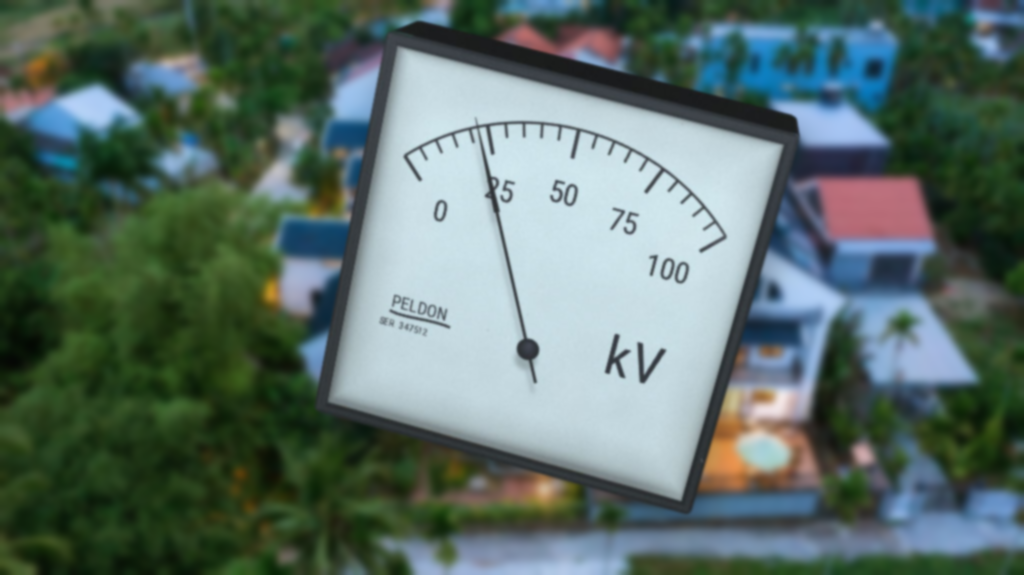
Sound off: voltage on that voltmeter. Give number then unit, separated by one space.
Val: 22.5 kV
